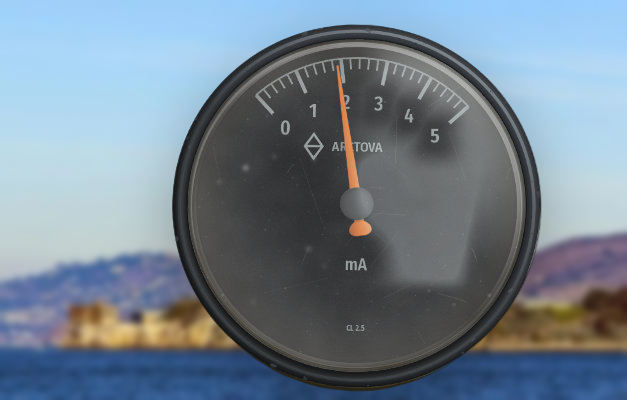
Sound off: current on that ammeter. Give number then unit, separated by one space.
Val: 1.9 mA
